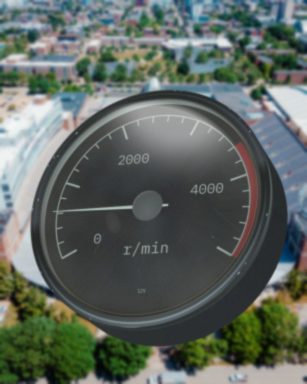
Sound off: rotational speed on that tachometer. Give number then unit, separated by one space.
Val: 600 rpm
